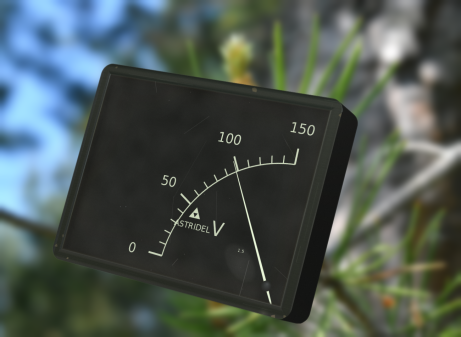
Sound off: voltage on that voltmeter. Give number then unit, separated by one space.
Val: 100 V
